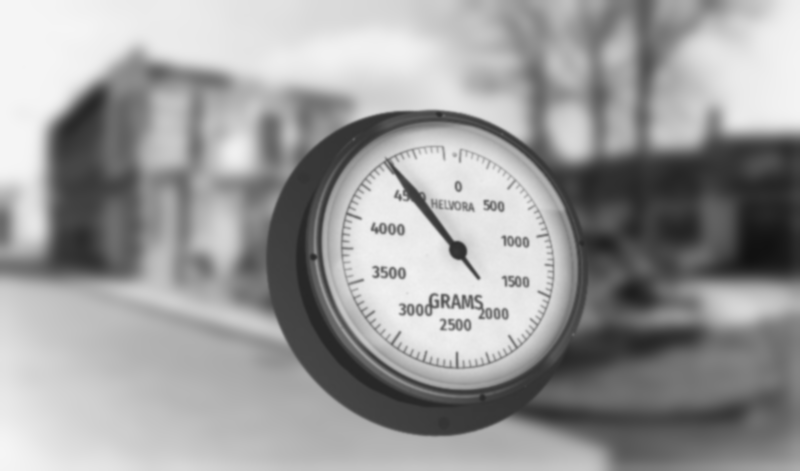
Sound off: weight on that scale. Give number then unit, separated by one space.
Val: 4500 g
